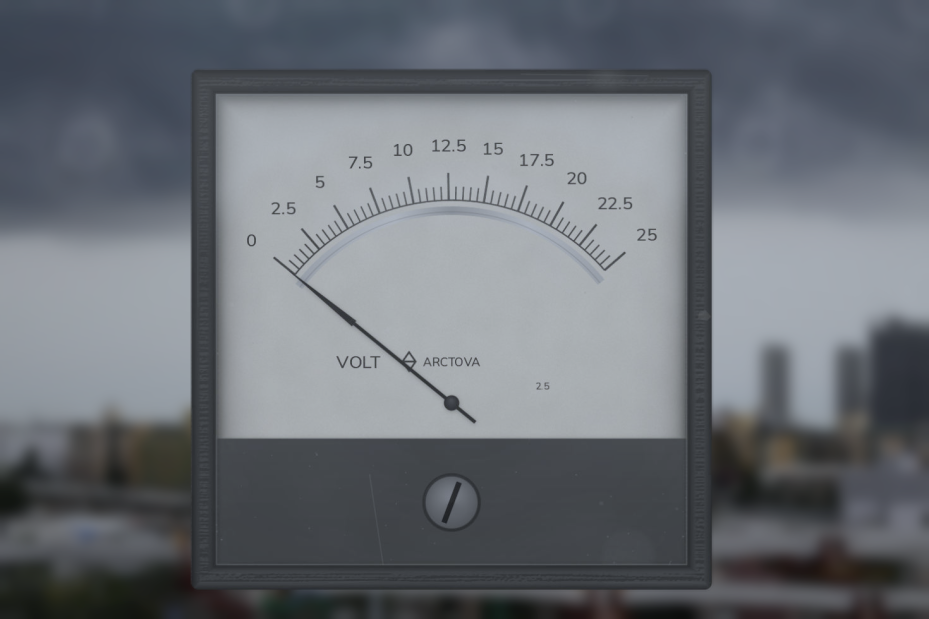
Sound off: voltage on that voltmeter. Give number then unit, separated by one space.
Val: 0 V
